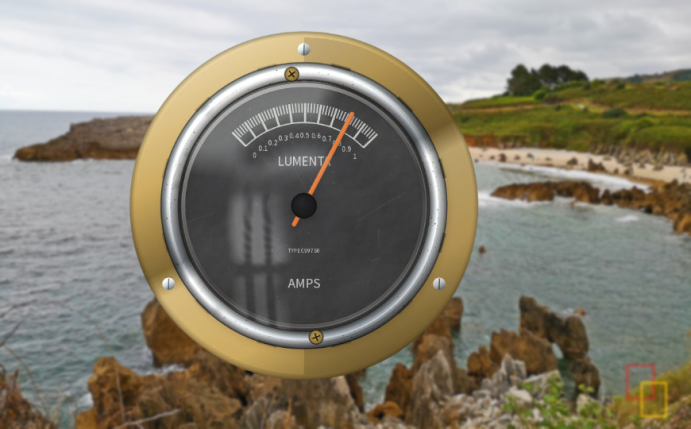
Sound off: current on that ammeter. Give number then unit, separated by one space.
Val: 0.8 A
